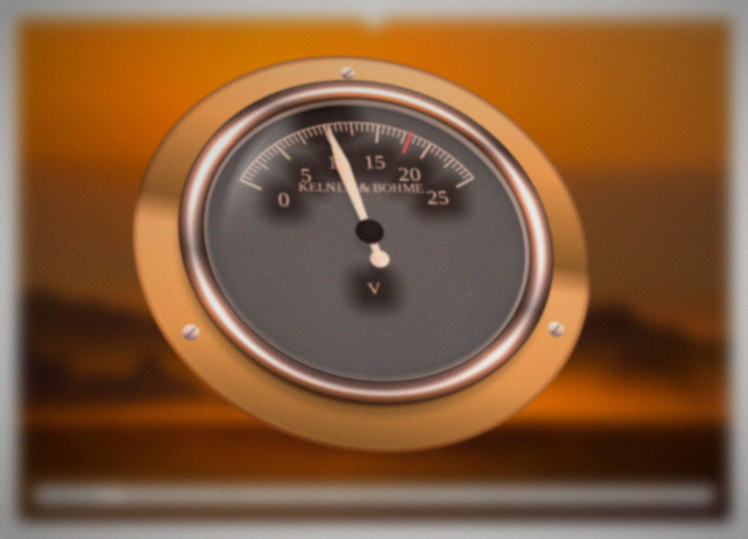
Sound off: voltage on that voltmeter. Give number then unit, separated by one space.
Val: 10 V
